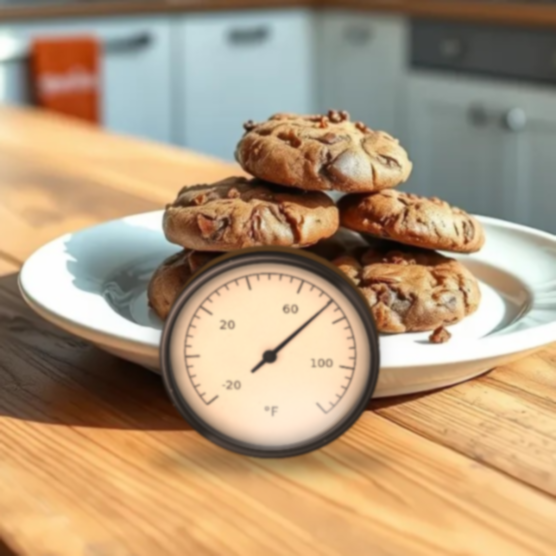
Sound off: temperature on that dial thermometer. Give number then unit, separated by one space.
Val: 72 °F
